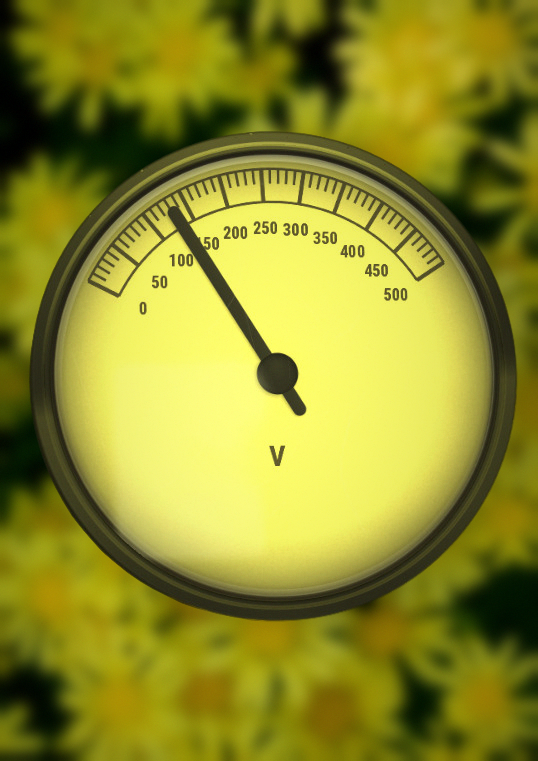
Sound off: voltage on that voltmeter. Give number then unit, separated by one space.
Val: 130 V
